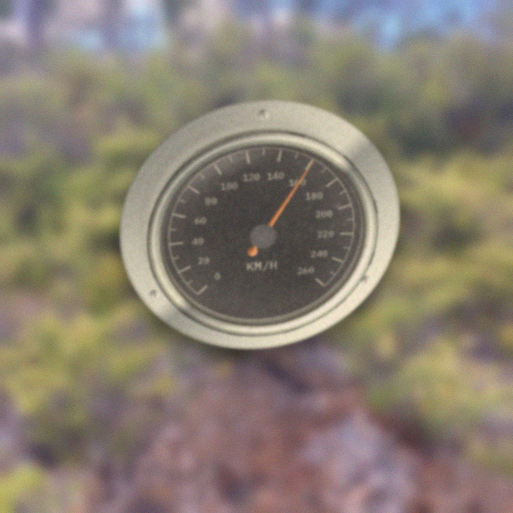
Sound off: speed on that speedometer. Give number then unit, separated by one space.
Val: 160 km/h
